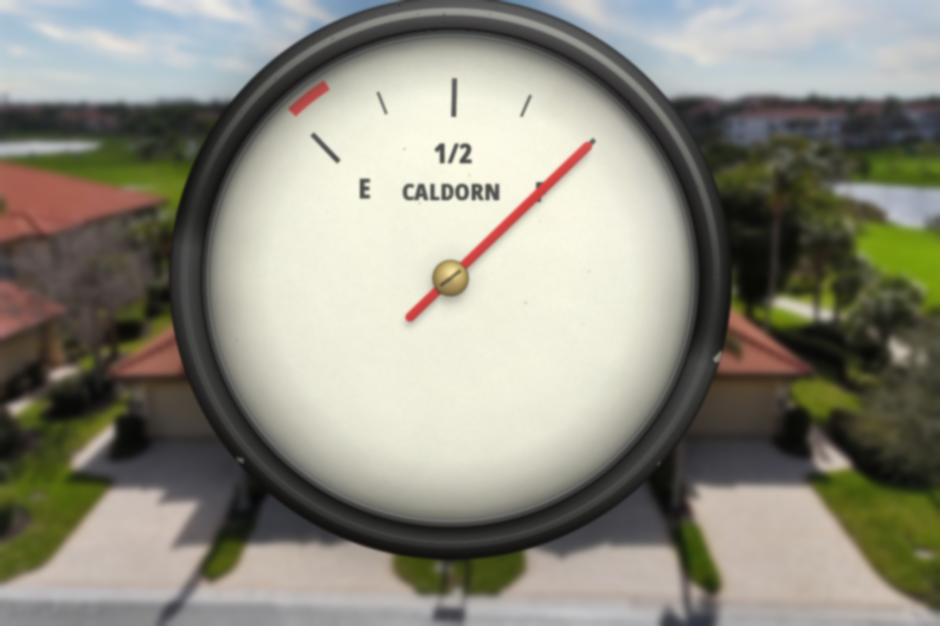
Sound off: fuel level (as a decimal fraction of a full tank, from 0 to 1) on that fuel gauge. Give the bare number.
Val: 1
